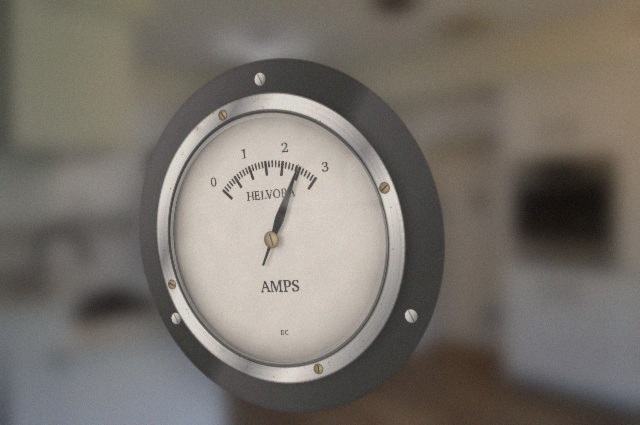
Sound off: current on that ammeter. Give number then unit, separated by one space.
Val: 2.5 A
